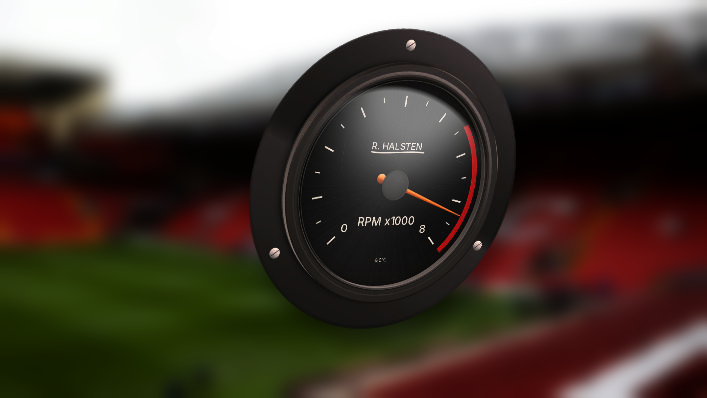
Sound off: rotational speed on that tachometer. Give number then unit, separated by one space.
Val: 7250 rpm
